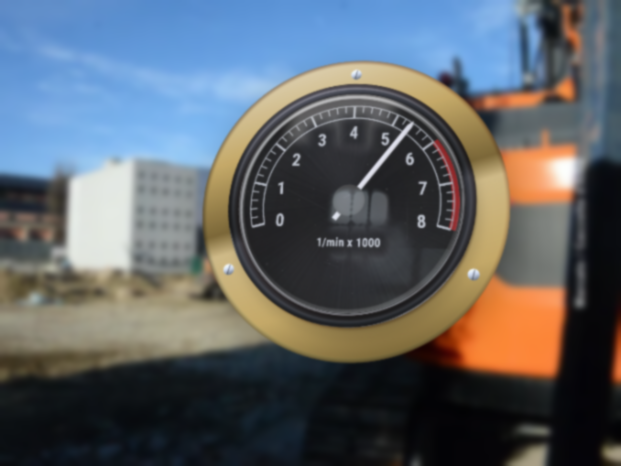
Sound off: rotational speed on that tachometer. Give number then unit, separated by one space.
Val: 5400 rpm
